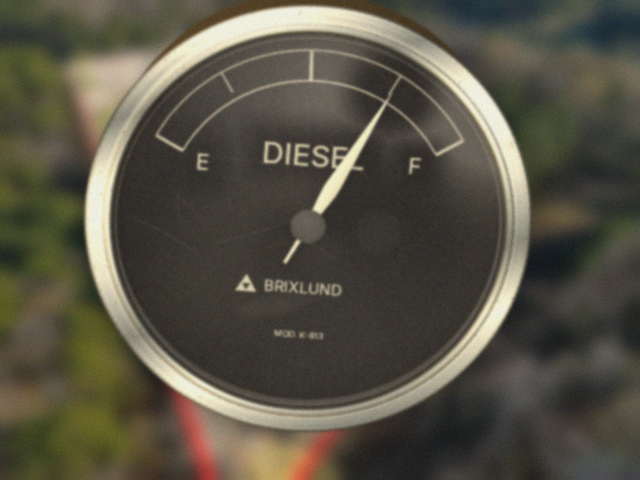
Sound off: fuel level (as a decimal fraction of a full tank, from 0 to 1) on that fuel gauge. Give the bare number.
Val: 0.75
